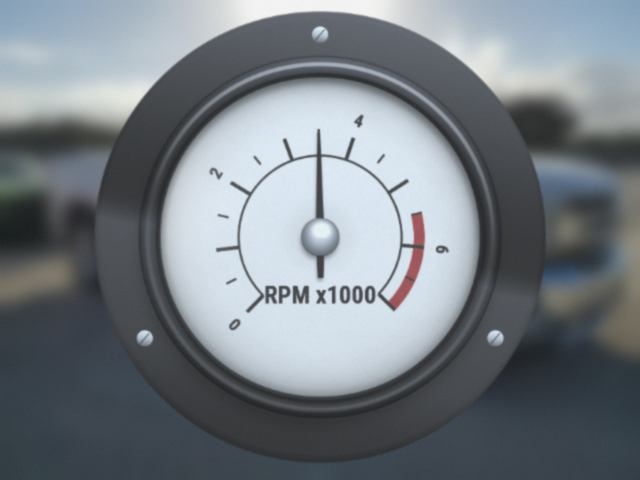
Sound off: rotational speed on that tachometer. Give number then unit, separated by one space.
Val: 3500 rpm
